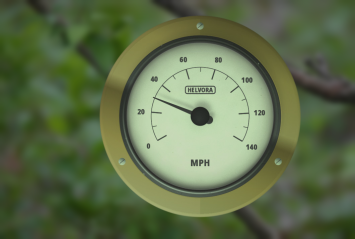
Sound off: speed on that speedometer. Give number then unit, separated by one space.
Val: 30 mph
